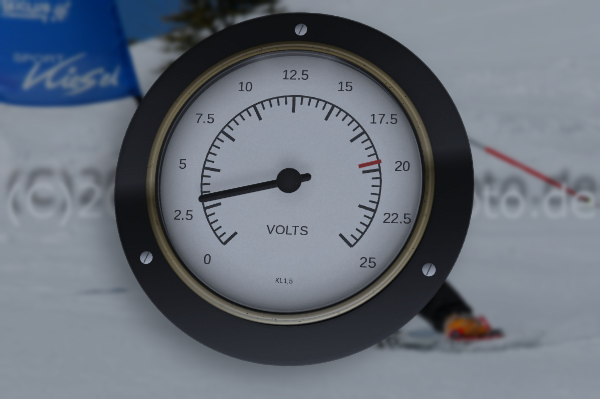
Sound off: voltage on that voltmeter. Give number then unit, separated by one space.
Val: 3 V
